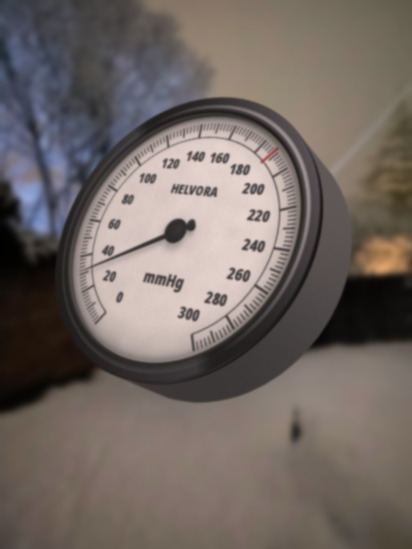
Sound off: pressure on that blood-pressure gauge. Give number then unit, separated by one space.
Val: 30 mmHg
